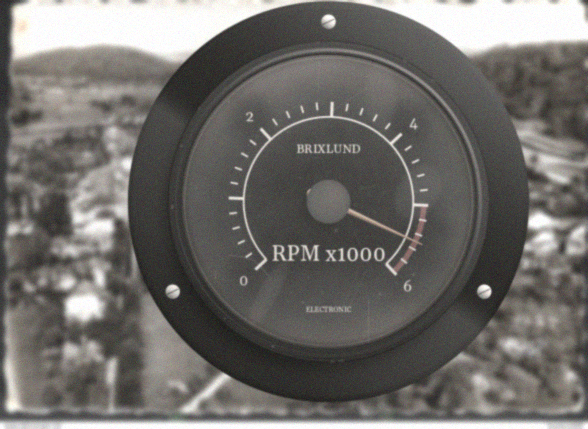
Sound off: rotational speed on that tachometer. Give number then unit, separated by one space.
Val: 5500 rpm
